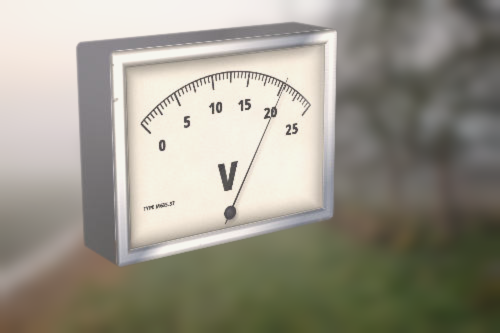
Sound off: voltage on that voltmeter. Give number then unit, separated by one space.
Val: 20 V
